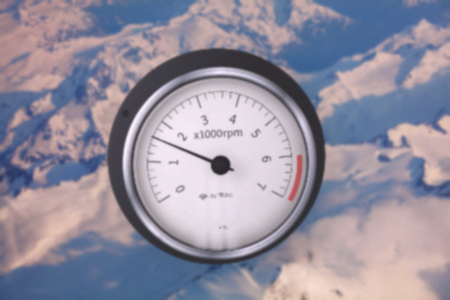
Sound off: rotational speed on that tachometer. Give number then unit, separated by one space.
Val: 1600 rpm
